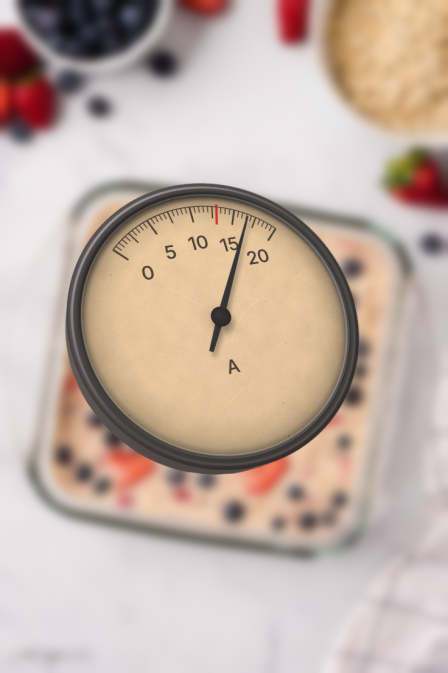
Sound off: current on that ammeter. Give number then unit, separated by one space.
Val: 16.5 A
